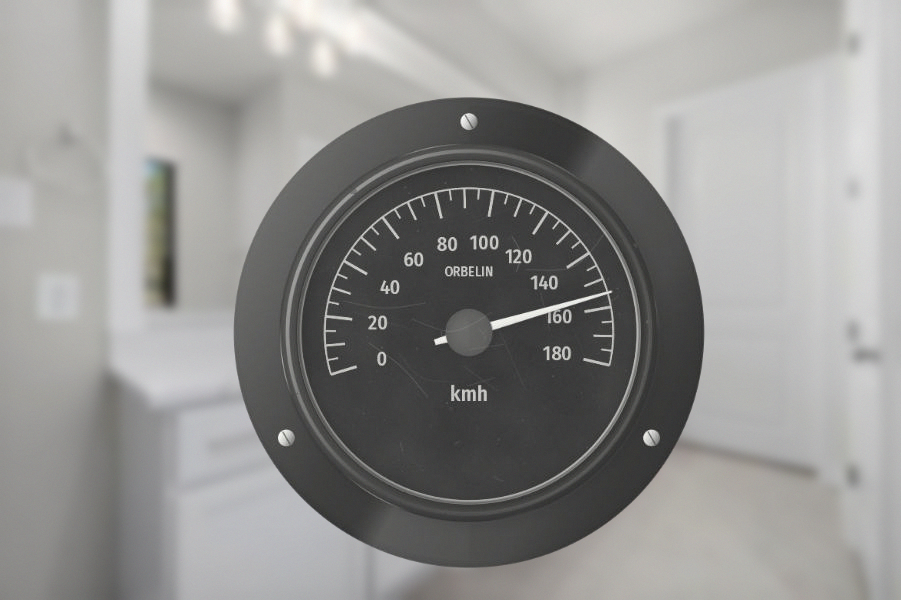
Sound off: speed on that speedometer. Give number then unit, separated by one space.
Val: 155 km/h
